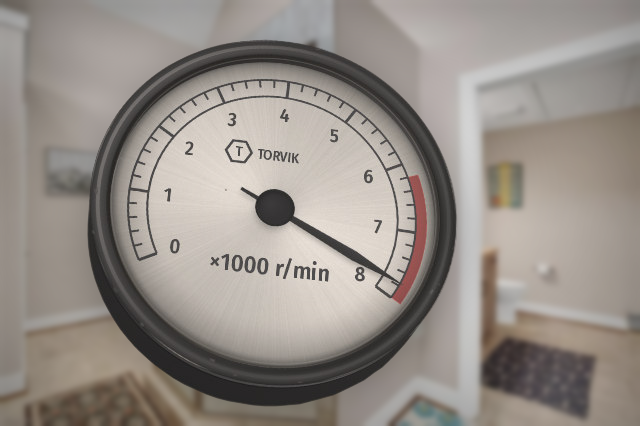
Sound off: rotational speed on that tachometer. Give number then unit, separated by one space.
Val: 7800 rpm
